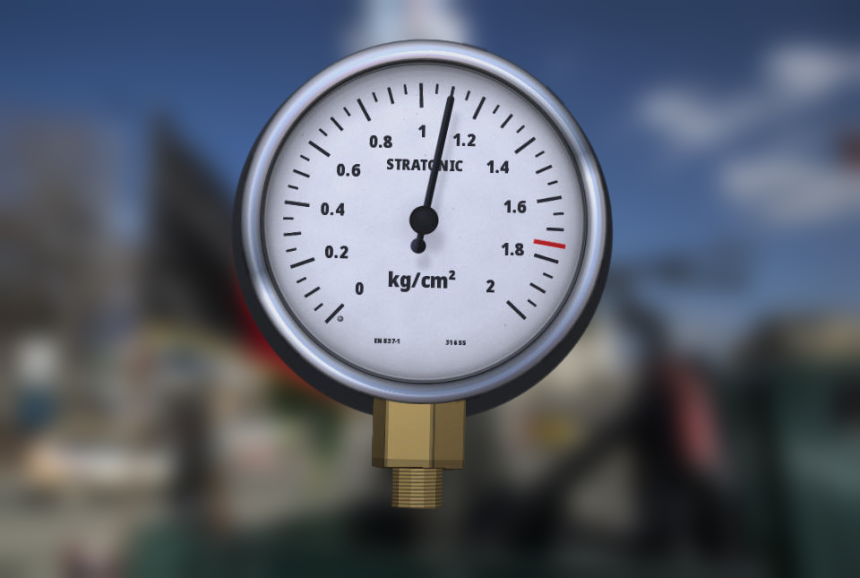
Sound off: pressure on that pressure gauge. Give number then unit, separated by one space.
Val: 1.1 kg/cm²
